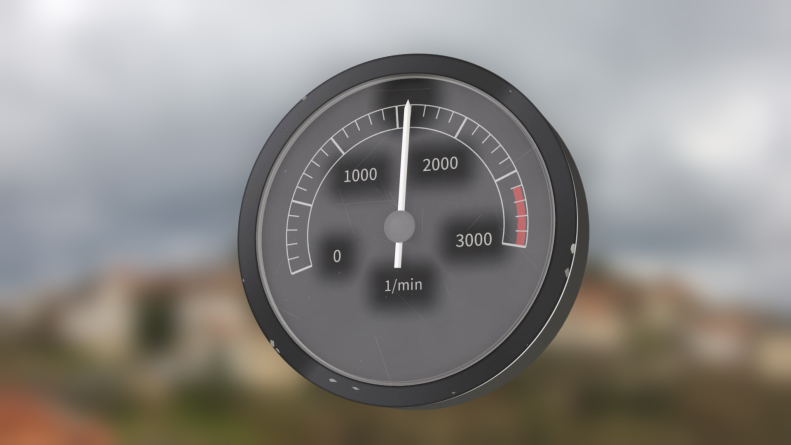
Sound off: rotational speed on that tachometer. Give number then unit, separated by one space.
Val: 1600 rpm
